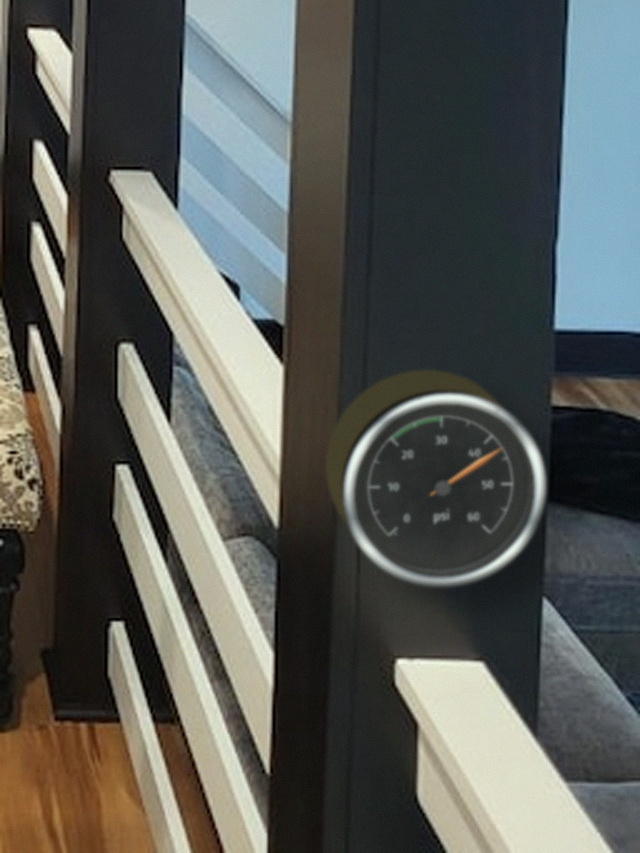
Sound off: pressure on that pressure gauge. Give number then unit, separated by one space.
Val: 42.5 psi
